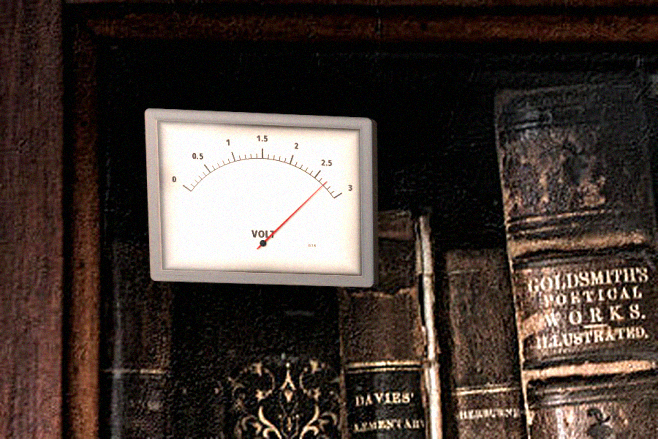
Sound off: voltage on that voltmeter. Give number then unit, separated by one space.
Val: 2.7 V
